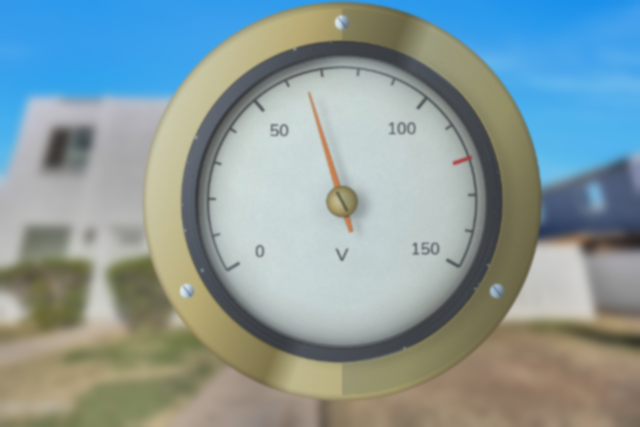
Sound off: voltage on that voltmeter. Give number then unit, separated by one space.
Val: 65 V
